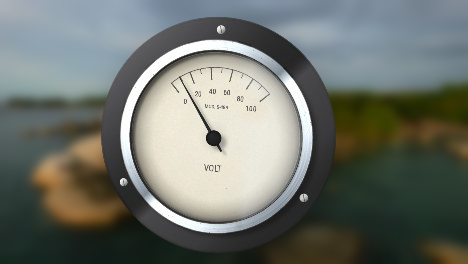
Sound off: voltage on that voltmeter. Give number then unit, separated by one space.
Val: 10 V
